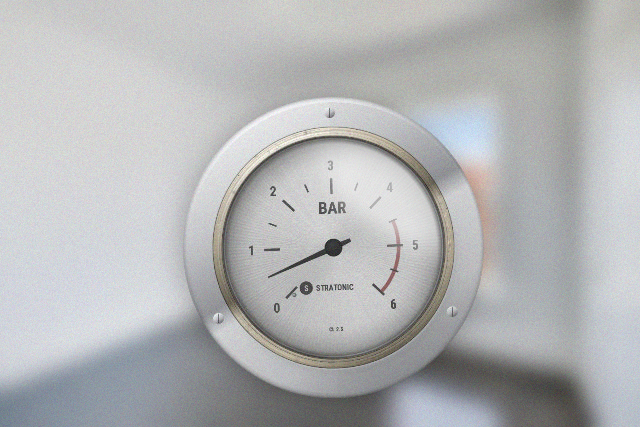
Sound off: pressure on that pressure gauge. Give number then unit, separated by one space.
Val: 0.5 bar
